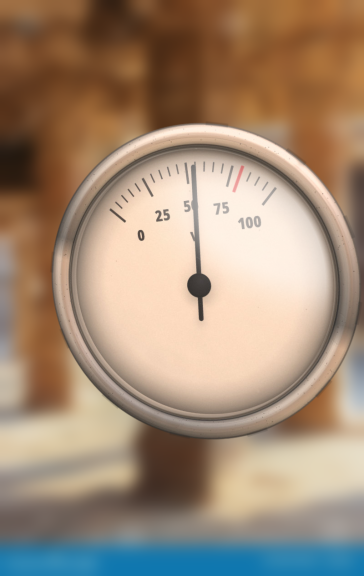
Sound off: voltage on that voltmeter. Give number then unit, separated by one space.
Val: 55 V
